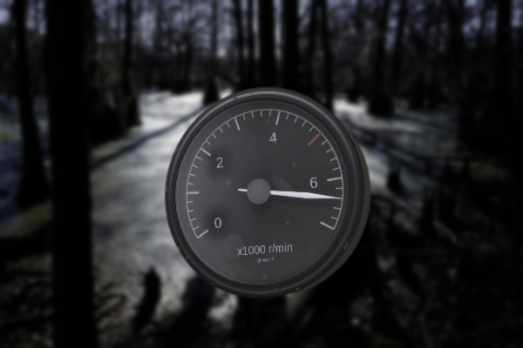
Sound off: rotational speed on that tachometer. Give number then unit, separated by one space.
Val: 6400 rpm
